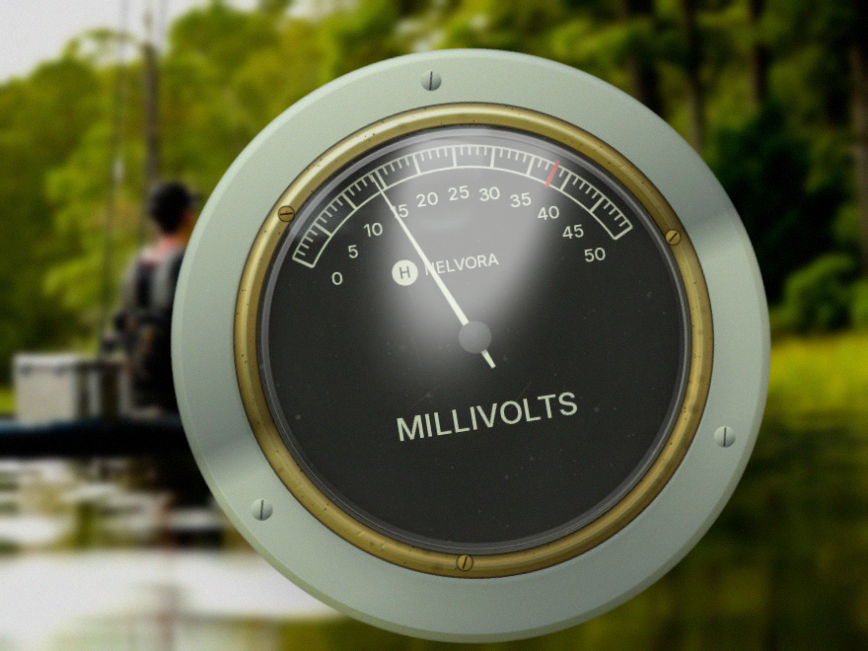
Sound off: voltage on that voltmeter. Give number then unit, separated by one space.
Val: 14 mV
